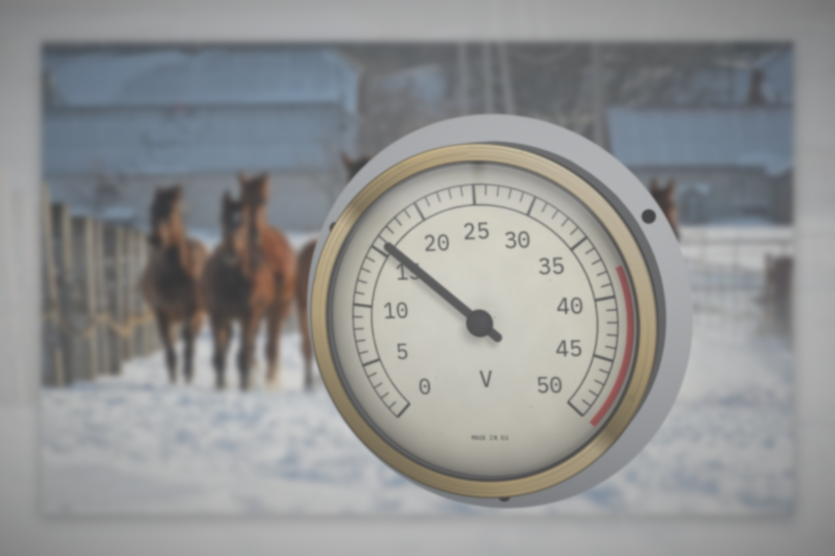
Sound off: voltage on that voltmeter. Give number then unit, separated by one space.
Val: 16 V
